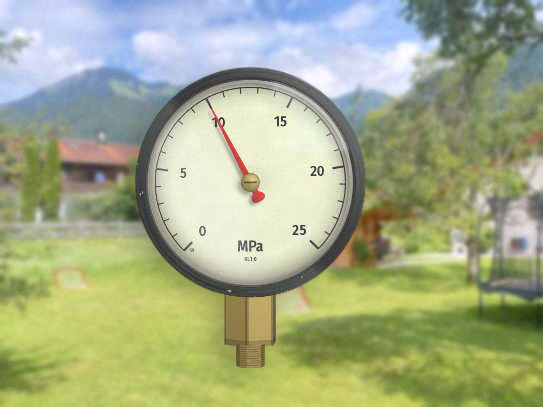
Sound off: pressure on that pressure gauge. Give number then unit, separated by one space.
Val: 10 MPa
